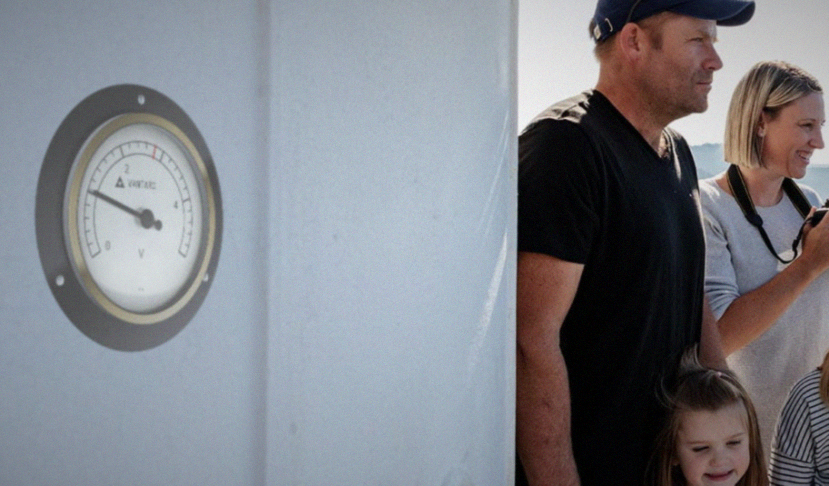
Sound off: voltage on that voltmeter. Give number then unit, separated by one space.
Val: 1 V
